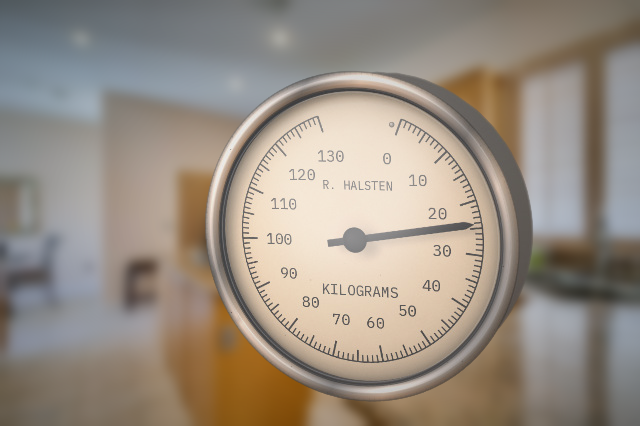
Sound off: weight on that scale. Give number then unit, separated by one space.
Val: 24 kg
